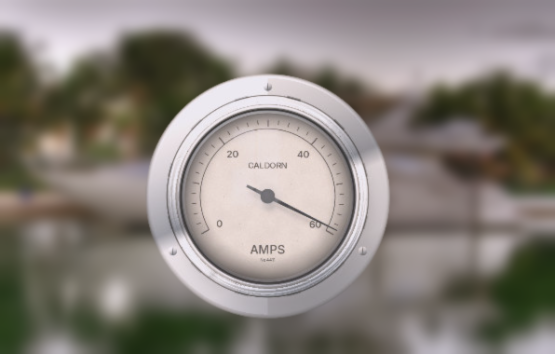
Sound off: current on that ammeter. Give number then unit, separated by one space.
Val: 59 A
